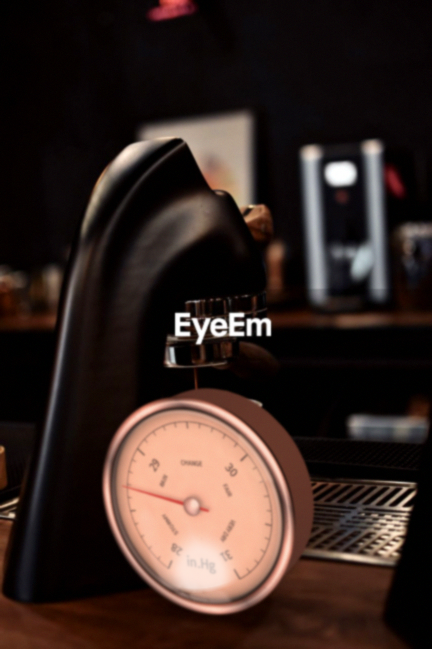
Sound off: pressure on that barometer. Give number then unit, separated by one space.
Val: 28.7 inHg
